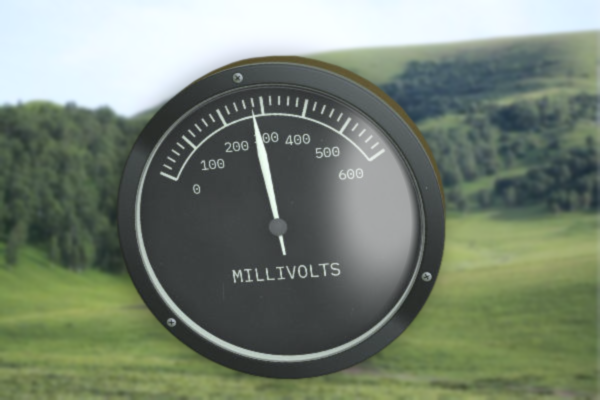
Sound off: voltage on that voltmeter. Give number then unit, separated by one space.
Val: 280 mV
